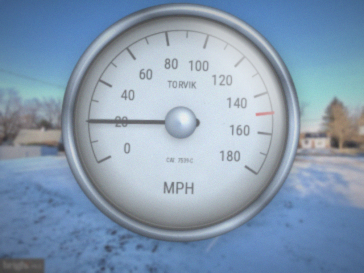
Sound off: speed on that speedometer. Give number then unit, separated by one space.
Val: 20 mph
